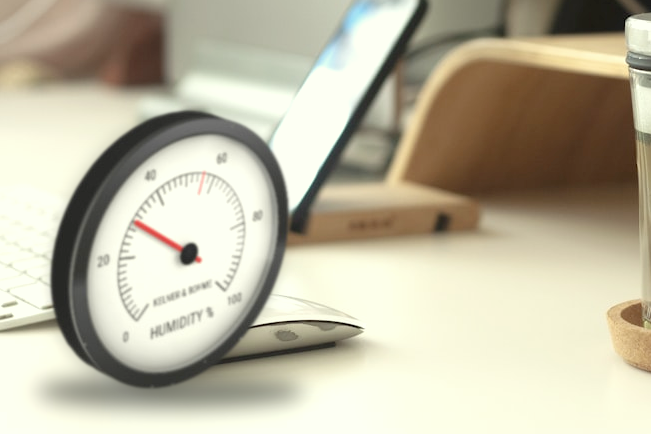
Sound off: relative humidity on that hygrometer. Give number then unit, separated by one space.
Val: 30 %
